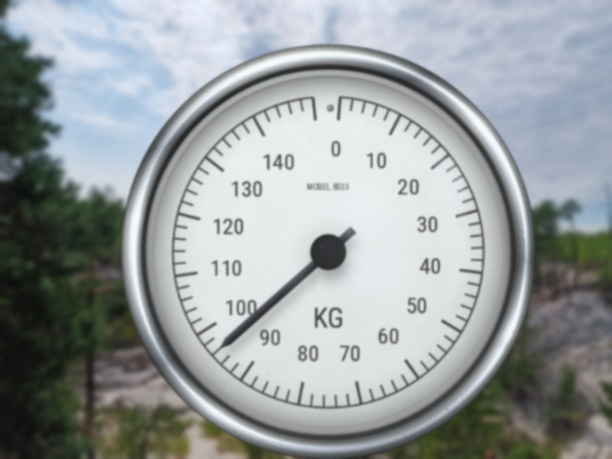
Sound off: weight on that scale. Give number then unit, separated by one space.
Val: 96 kg
